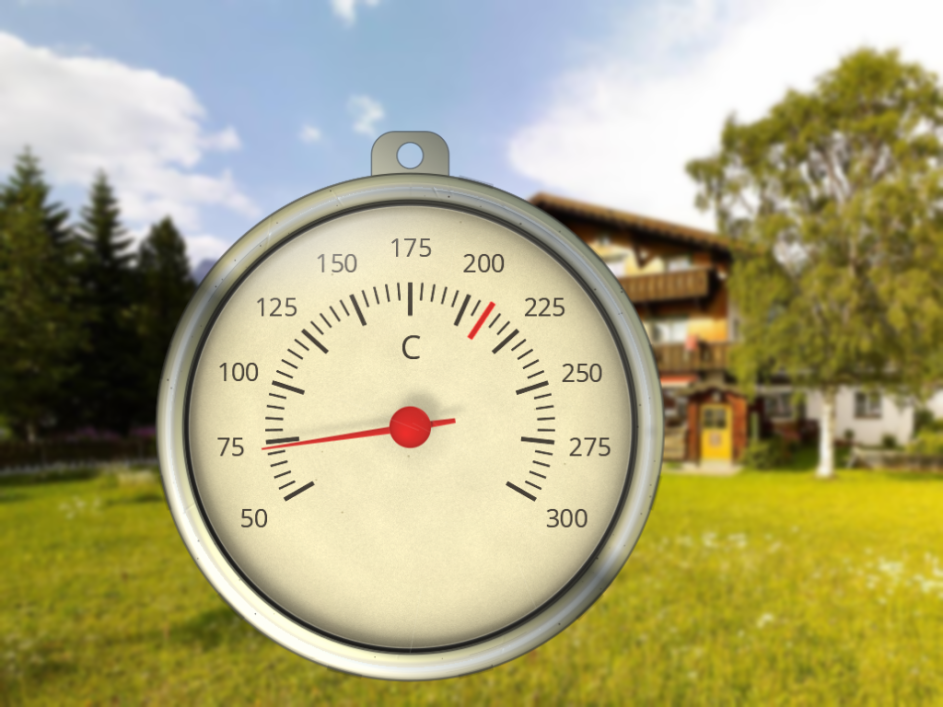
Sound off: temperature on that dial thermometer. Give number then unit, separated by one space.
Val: 72.5 °C
